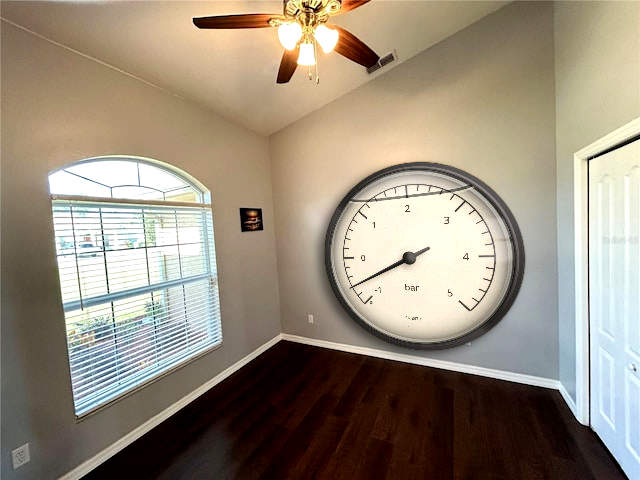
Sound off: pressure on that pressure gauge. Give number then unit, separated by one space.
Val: -0.6 bar
